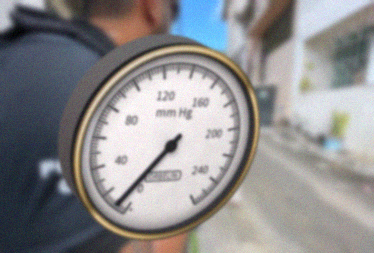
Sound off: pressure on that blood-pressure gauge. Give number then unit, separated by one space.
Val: 10 mmHg
